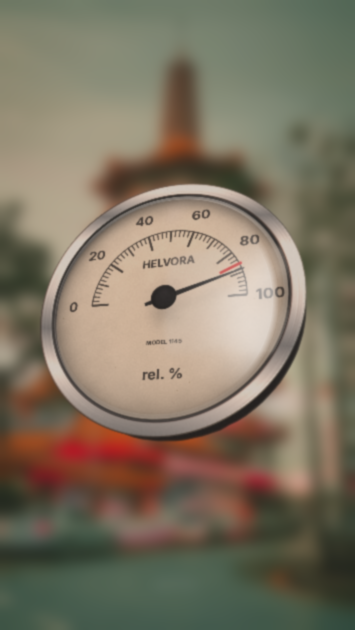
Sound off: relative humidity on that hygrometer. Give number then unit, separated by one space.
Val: 90 %
